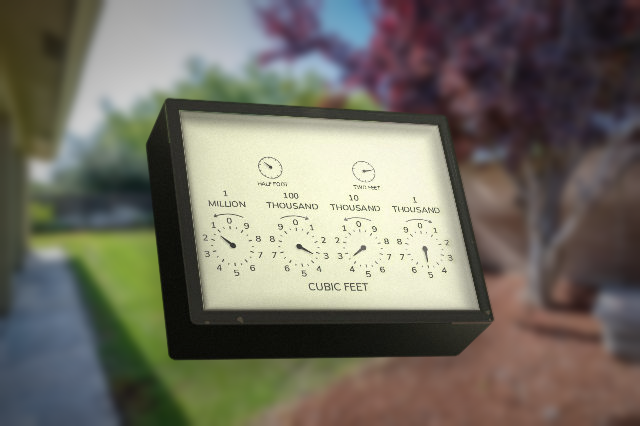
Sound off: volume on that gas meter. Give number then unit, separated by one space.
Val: 133500 ft³
